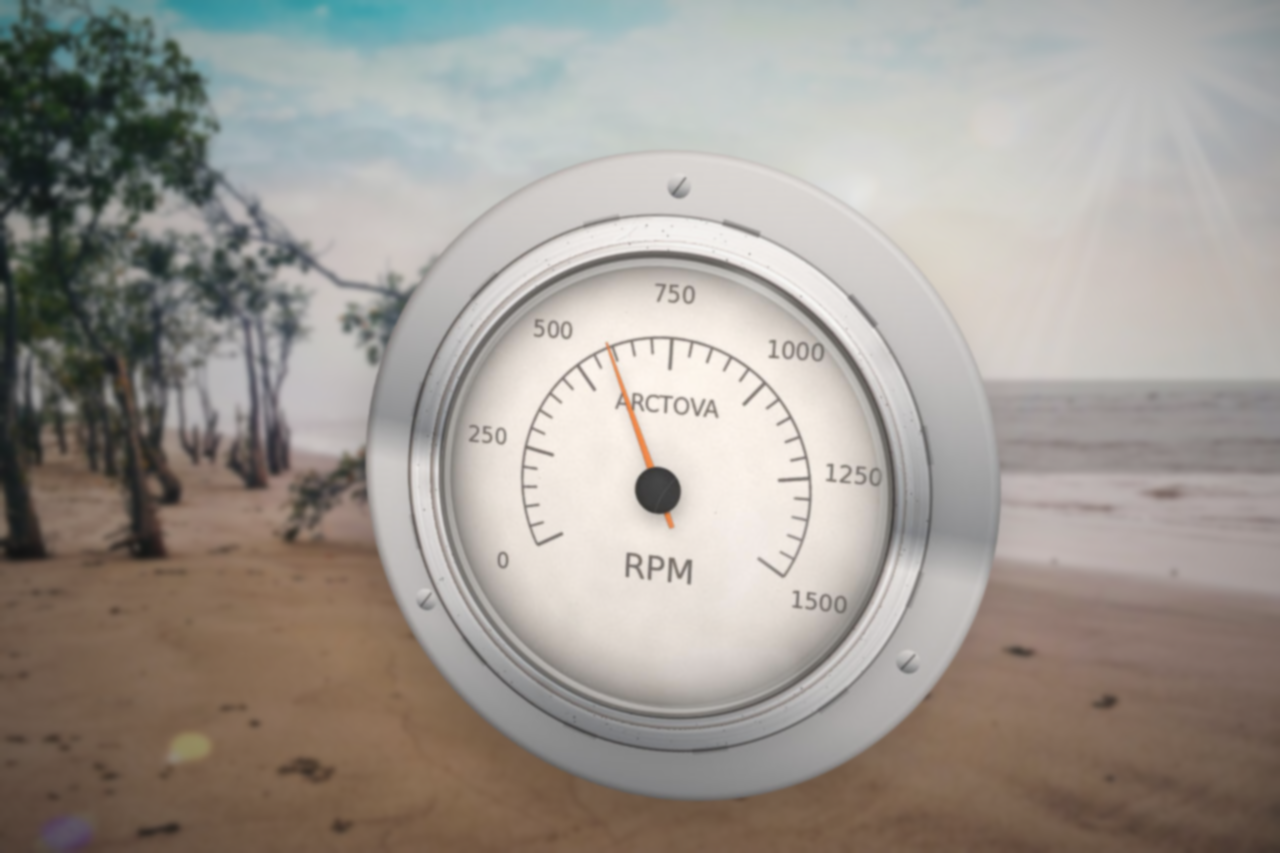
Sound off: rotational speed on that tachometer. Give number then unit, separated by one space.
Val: 600 rpm
